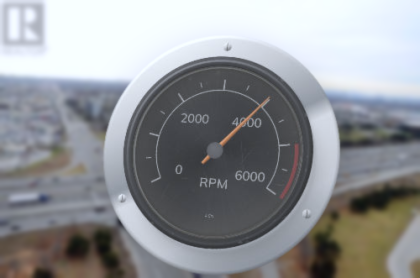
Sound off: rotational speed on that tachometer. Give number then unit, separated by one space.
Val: 4000 rpm
